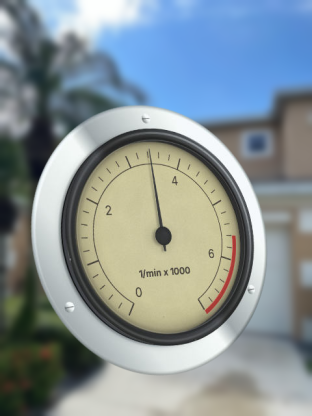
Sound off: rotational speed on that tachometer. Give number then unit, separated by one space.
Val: 3400 rpm
